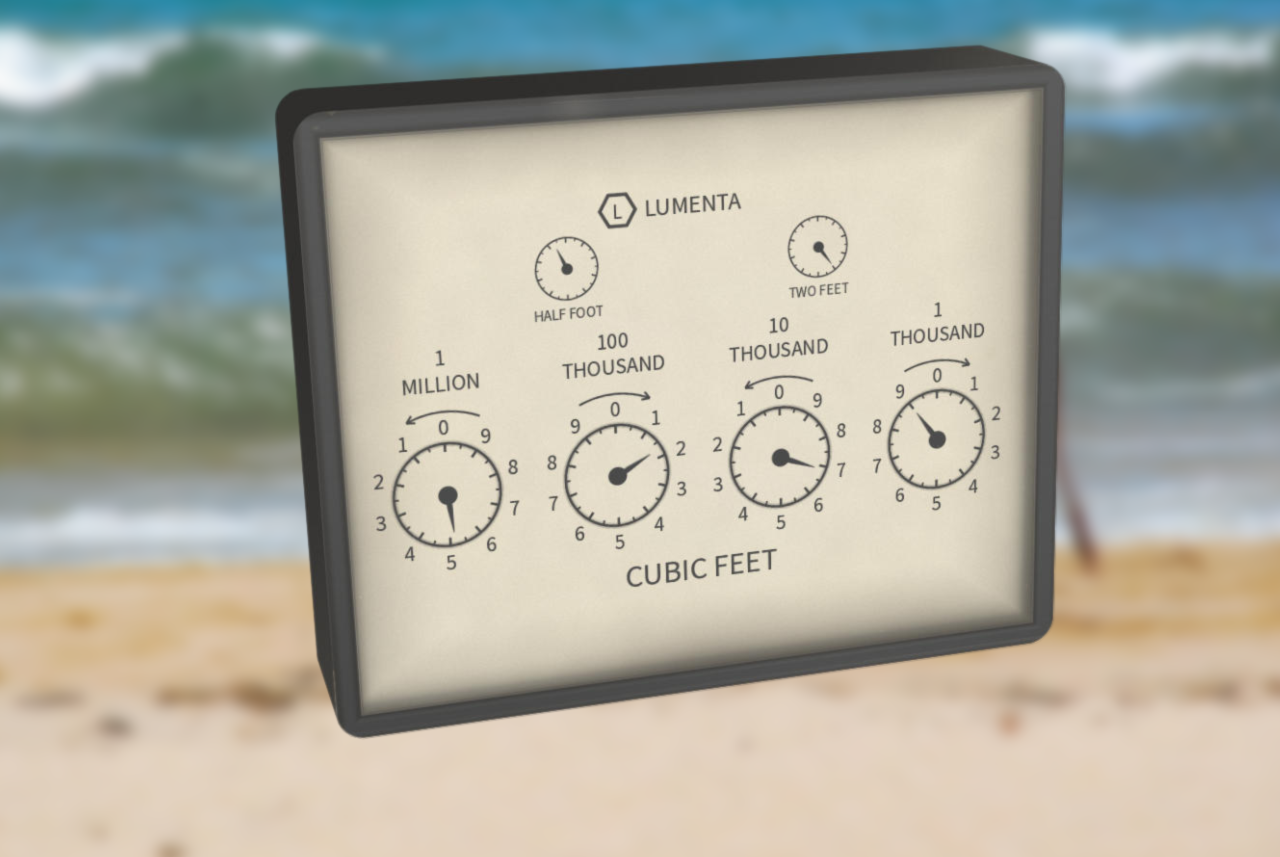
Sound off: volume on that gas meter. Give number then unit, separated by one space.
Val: 516900 ft³
